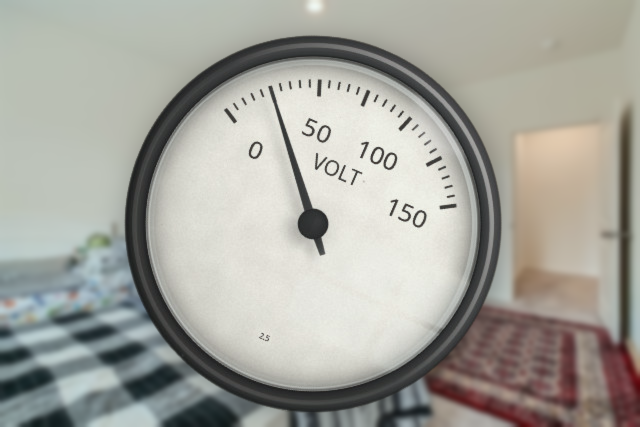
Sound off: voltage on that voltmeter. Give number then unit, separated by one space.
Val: 25 V
